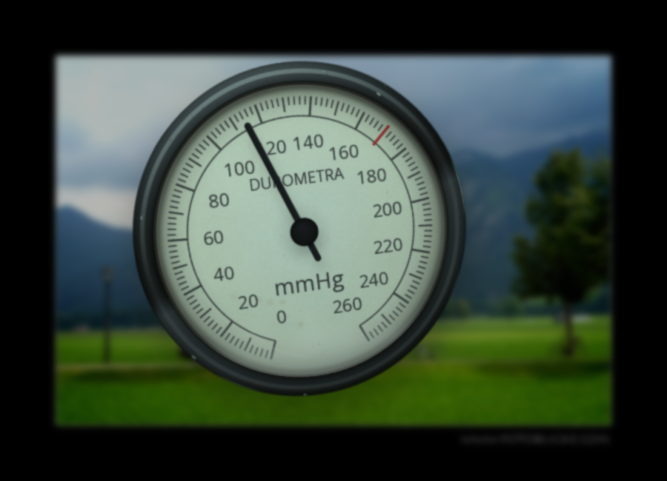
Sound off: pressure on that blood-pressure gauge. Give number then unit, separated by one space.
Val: 114 mmHg
